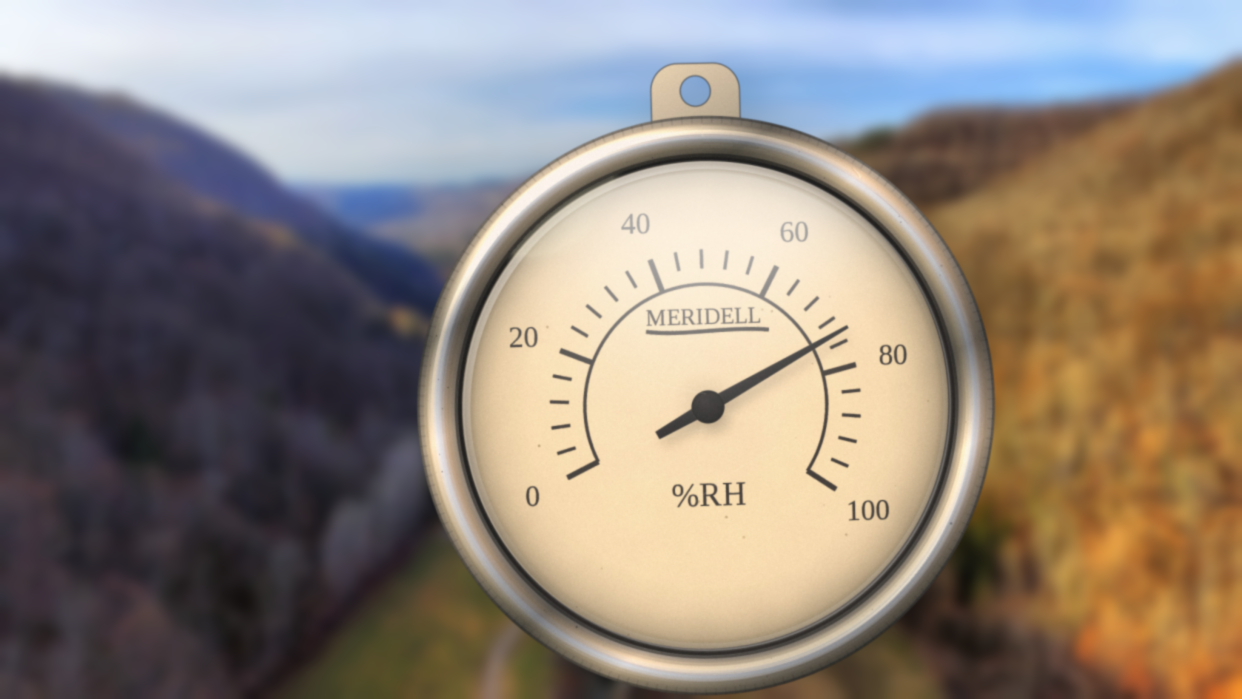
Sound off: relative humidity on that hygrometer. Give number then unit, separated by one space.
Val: 74 %
